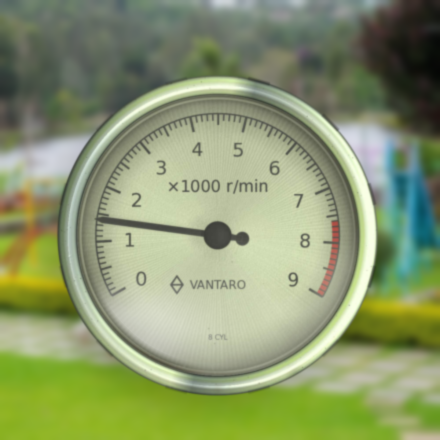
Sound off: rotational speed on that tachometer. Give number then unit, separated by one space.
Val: 1400 rpm
